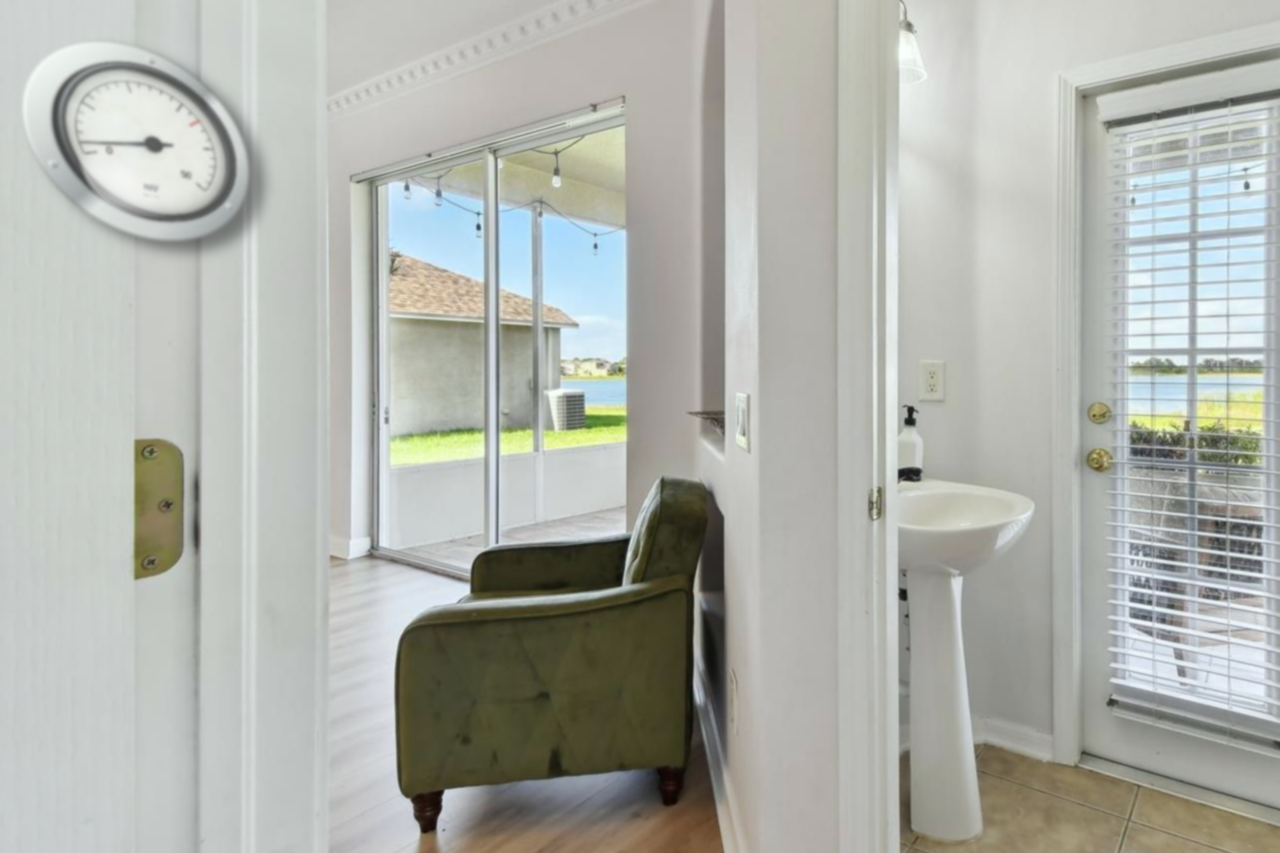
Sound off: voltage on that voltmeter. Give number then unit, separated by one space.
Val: 2 mV
